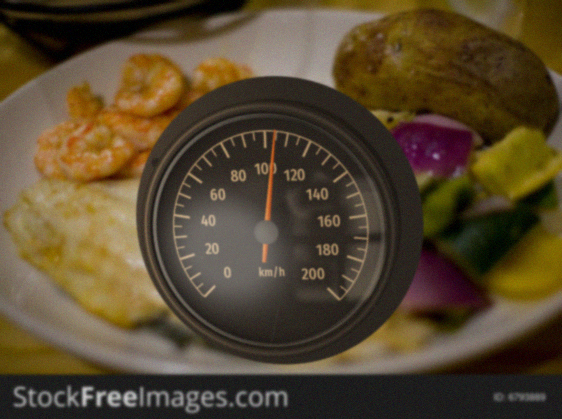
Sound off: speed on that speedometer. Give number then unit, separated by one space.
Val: 105 km/h
